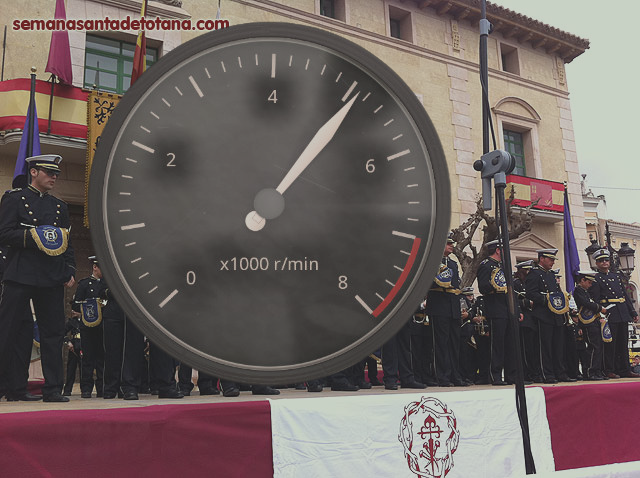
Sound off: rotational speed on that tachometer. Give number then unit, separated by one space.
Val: 5100 rpm
